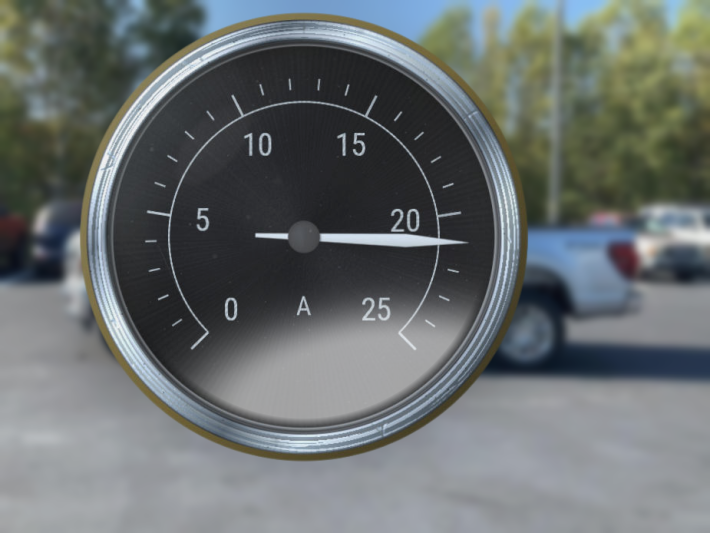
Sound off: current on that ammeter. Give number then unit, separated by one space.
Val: 21 A
